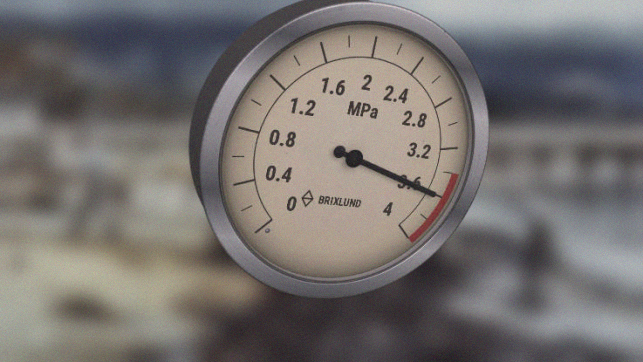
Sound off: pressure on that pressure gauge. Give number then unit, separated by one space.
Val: 3.6 MPa
